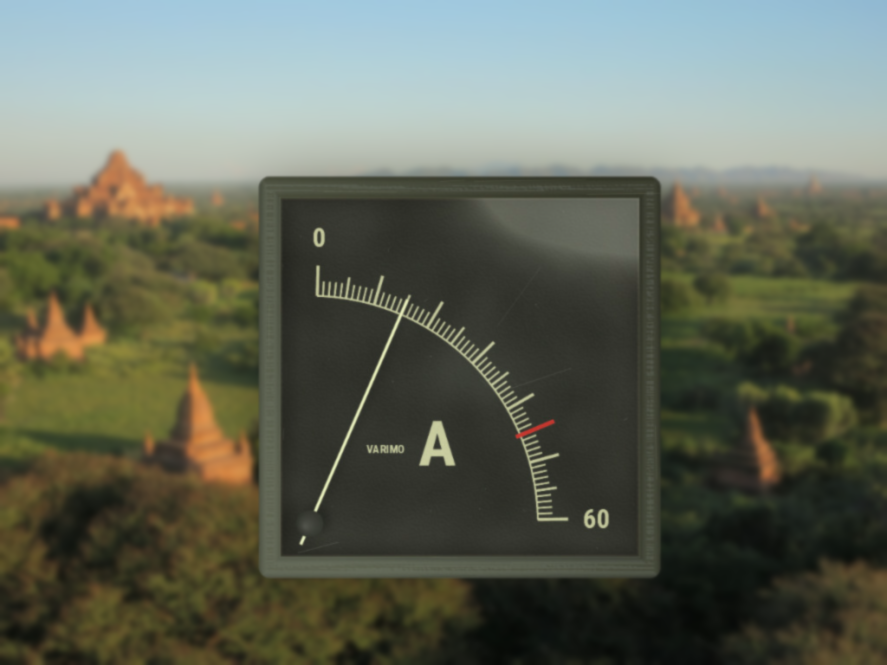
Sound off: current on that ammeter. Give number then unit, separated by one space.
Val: 15 A
